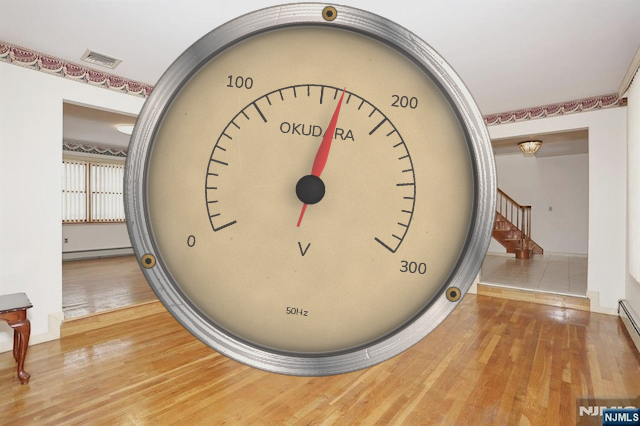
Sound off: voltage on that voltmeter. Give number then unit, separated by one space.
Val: 165 V
